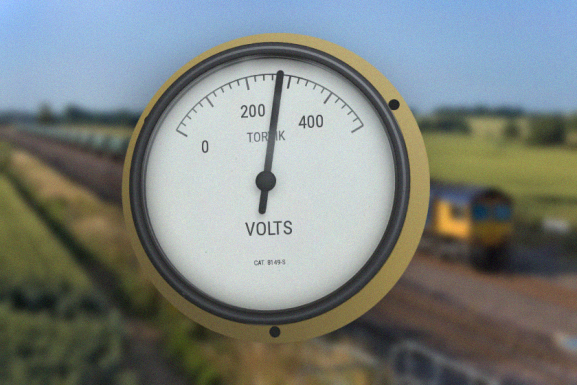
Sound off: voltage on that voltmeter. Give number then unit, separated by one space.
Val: 280 V
